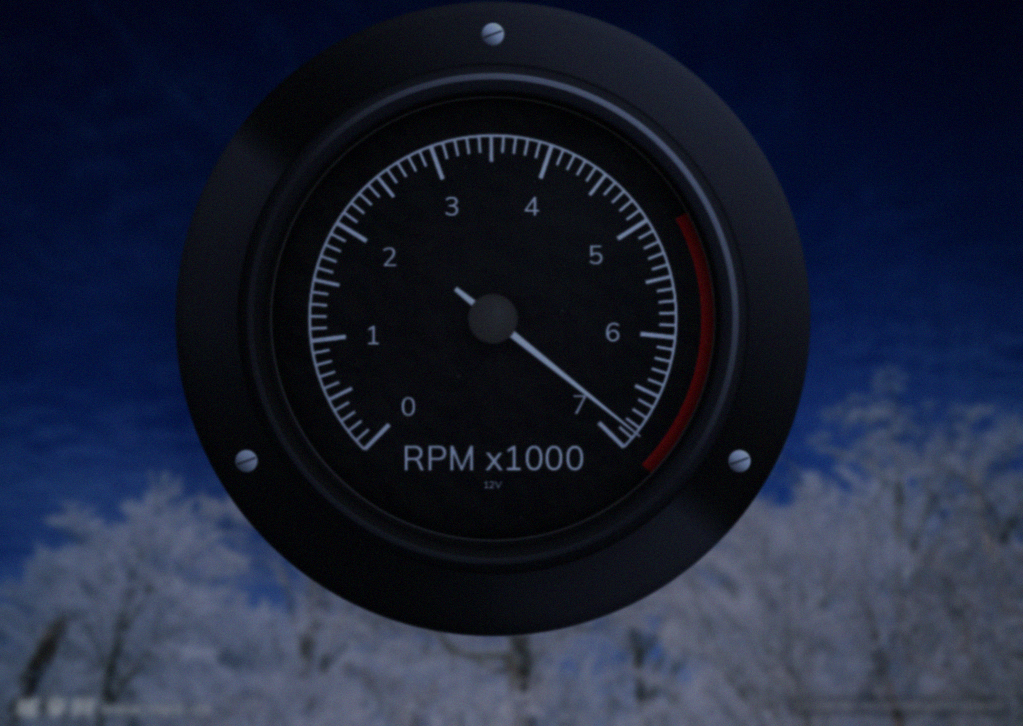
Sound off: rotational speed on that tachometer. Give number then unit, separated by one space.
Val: 6850 rpm
